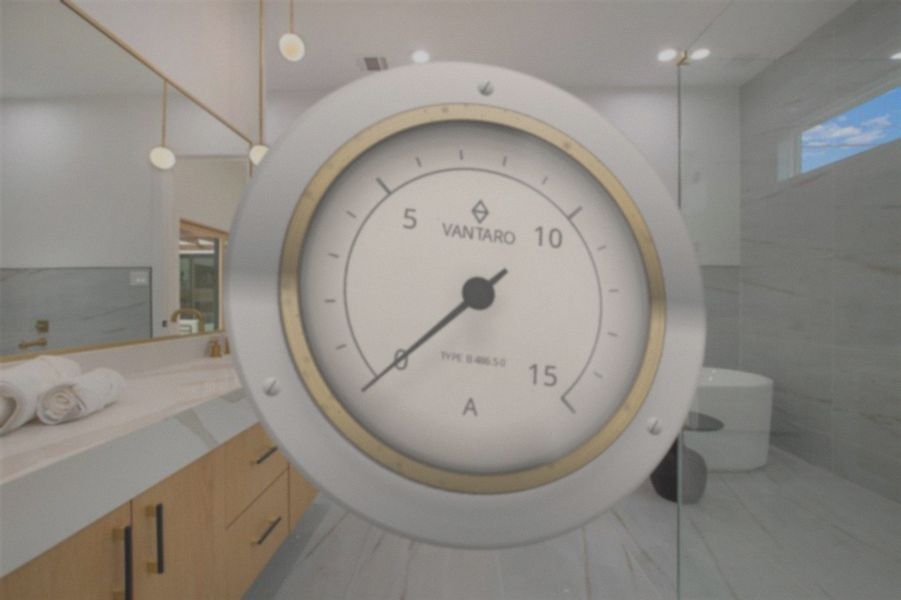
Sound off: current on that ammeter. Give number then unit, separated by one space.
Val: 0 A
